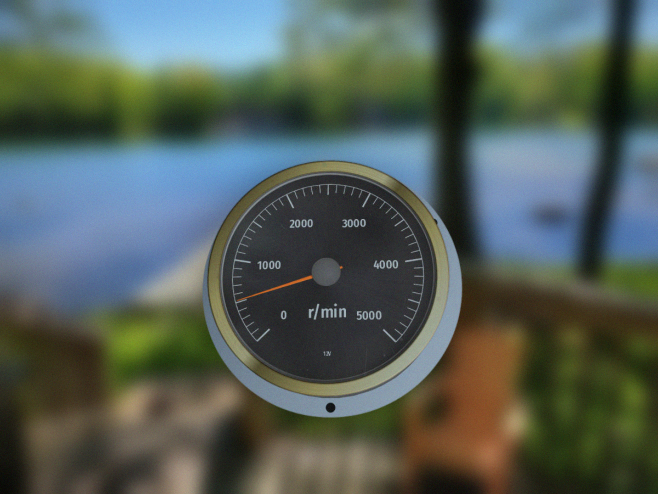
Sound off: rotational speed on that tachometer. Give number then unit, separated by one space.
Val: 500 rpm
